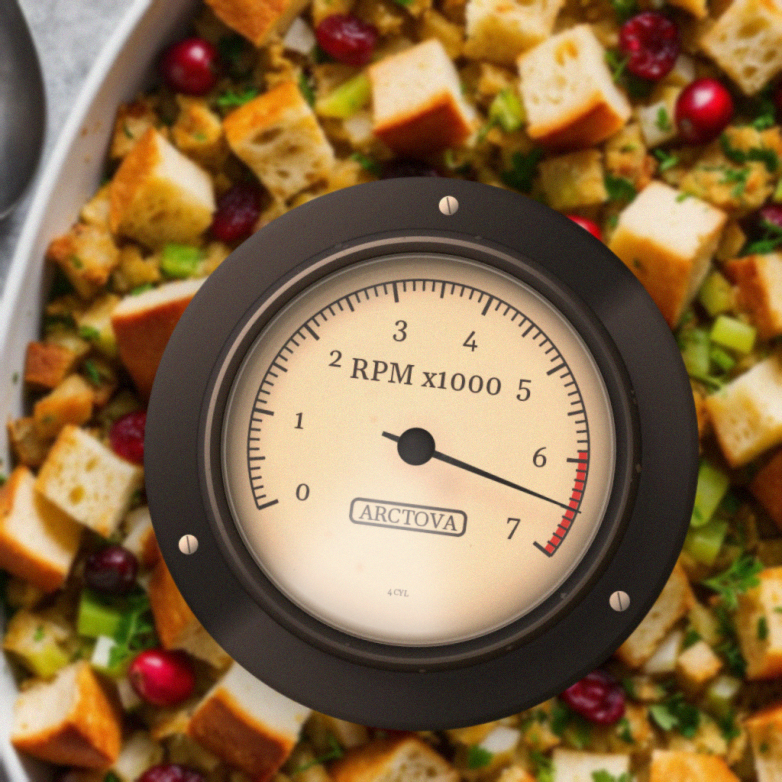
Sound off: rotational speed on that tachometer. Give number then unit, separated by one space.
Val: 6500 rpm
